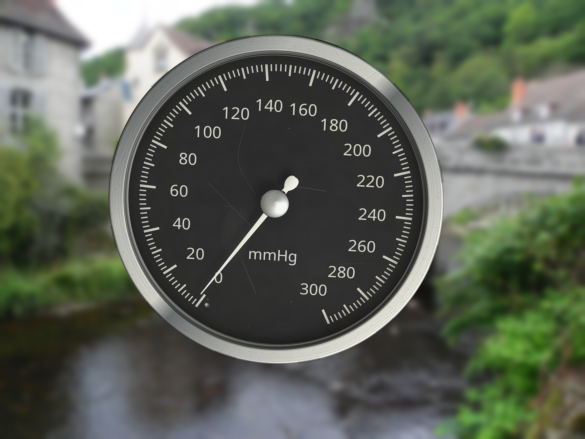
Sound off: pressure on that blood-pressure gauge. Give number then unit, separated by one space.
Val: 2 mmHg
